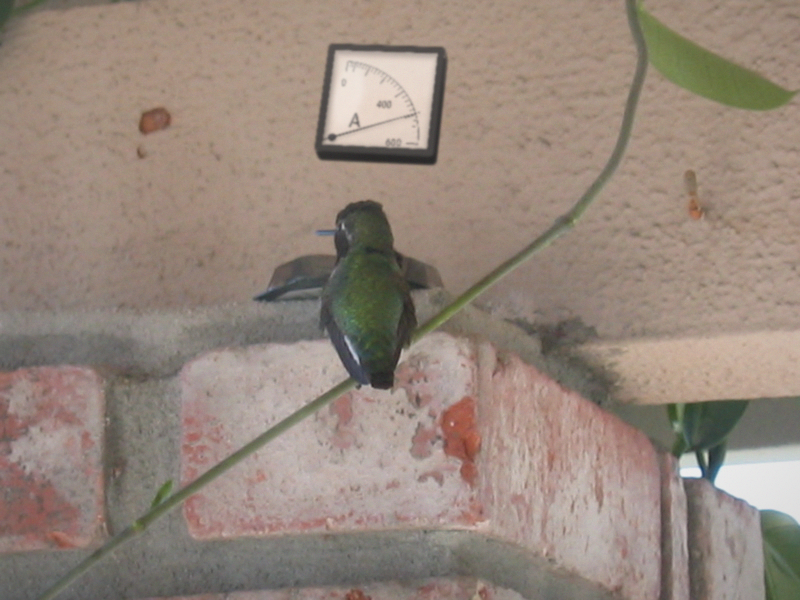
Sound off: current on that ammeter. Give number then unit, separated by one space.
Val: 500 A
